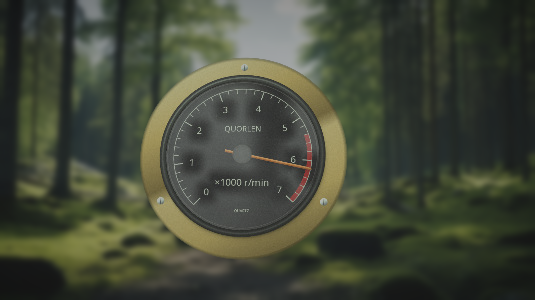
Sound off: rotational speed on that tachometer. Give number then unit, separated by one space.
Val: 6200 rpm
